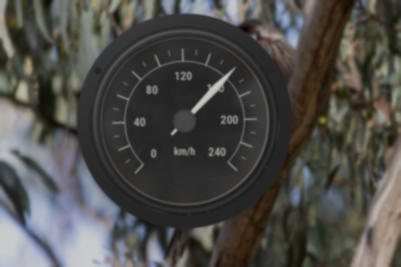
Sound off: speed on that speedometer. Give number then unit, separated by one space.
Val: 160 km/h
